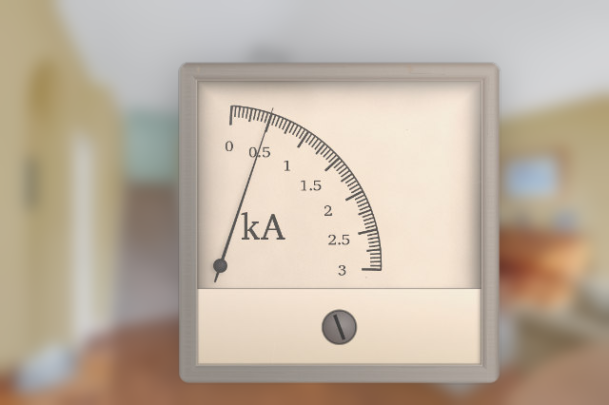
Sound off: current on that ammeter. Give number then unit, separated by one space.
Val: 0.5 kA
